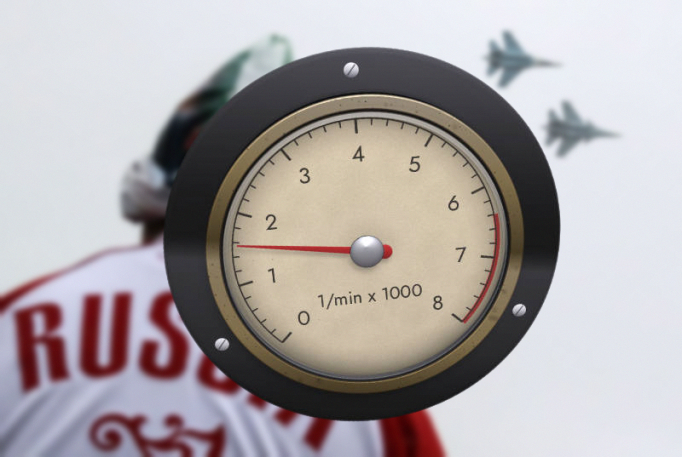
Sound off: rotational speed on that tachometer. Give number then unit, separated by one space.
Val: 1600 rpm
